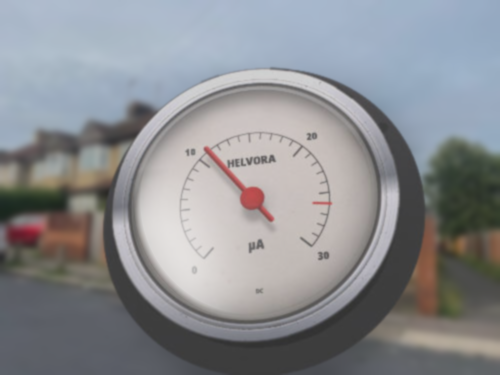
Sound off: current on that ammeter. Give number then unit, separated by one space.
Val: 11 µA
